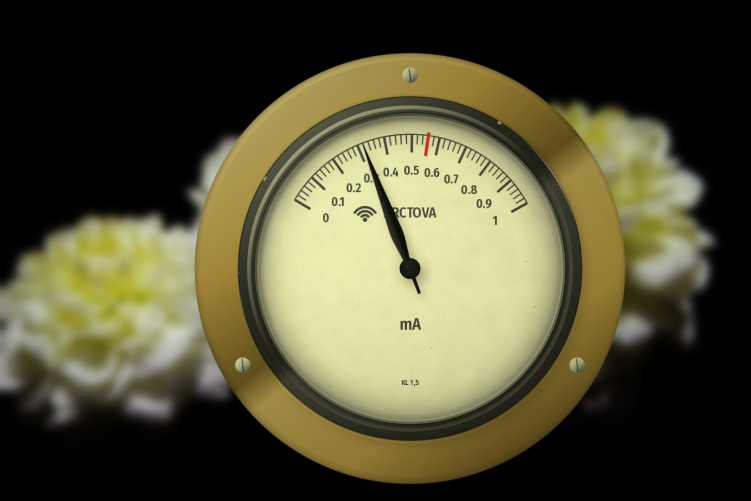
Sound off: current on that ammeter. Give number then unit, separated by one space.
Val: 0.32 mA
